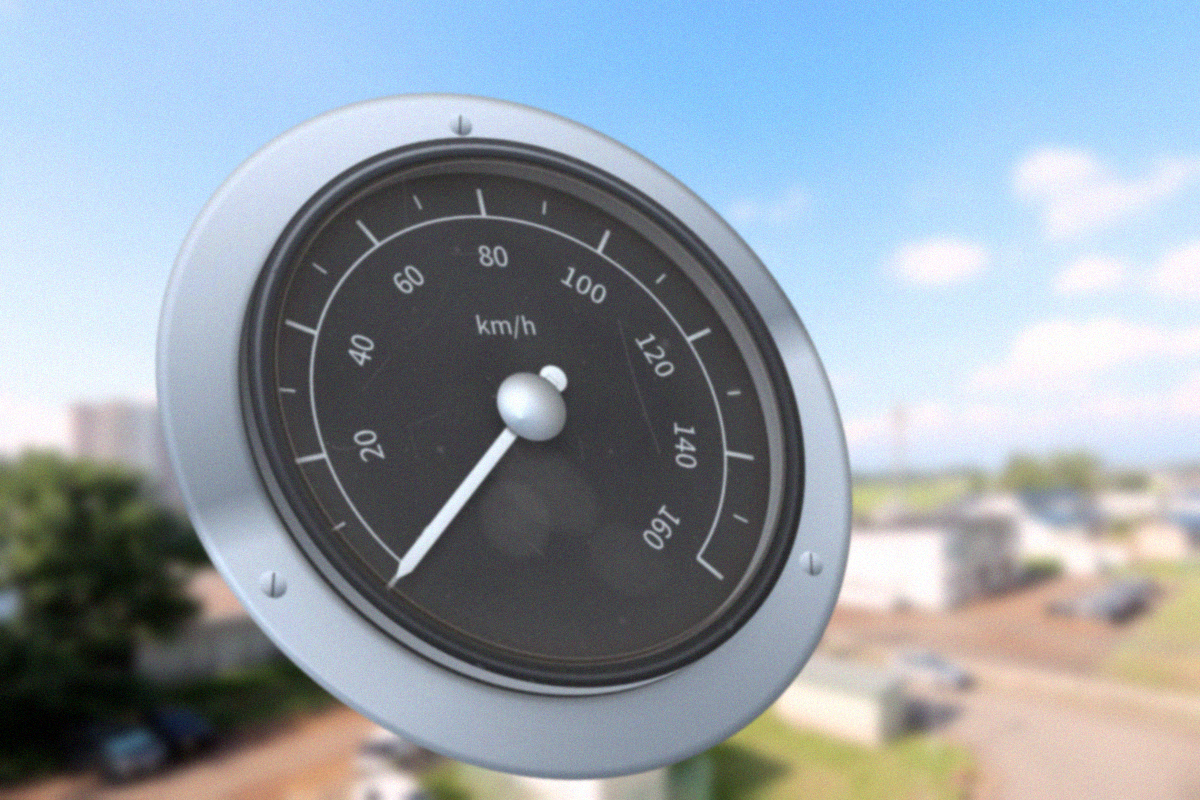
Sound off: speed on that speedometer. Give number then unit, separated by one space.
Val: 0 km/h
